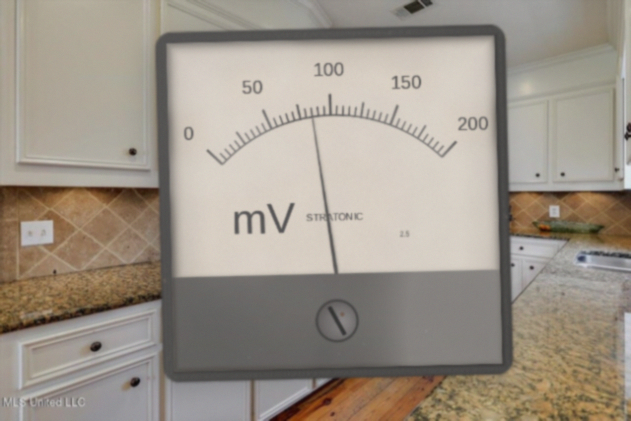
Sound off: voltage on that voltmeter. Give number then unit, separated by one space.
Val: 85 mV
